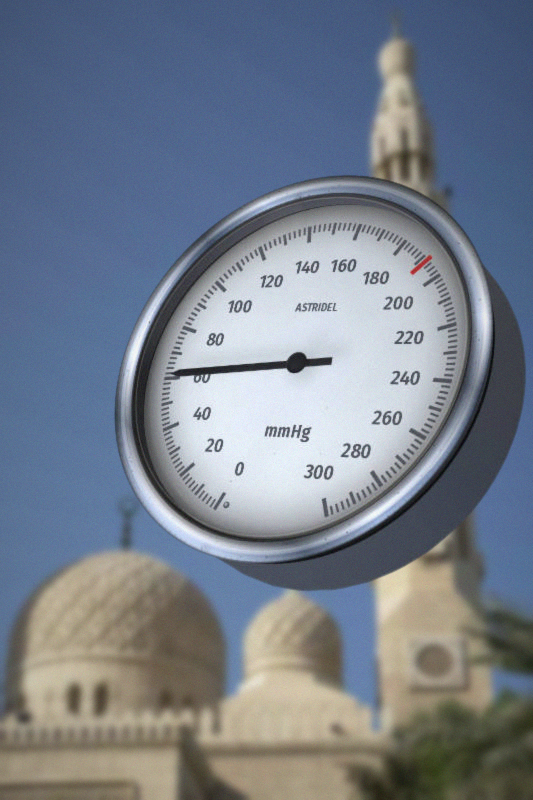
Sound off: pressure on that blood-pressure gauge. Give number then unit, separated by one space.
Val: 60 mmHg
